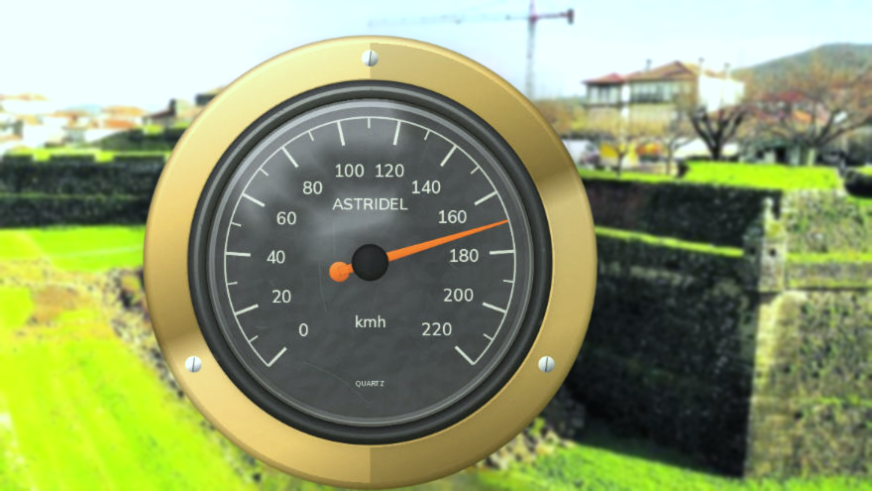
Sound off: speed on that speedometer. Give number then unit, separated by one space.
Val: 170 km/h
